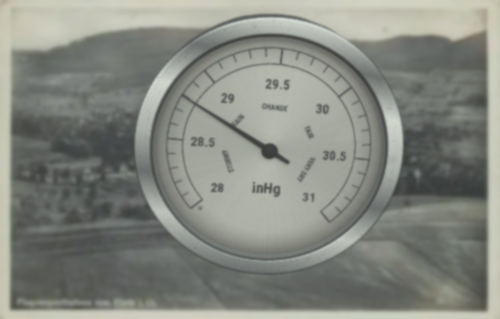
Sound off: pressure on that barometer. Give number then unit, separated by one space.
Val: 28.8 inHg
